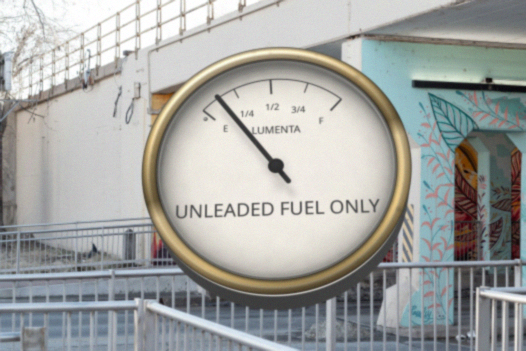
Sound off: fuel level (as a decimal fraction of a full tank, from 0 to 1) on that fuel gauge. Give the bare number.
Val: 0.125
